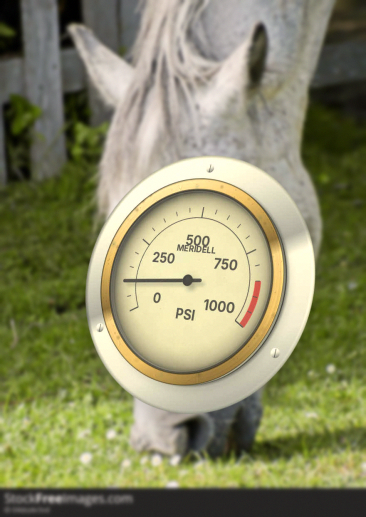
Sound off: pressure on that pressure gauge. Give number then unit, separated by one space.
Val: 100 psi
